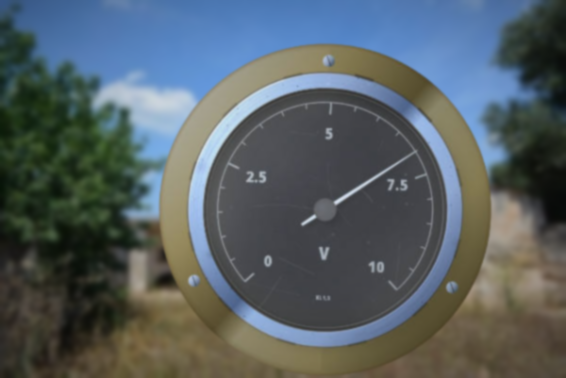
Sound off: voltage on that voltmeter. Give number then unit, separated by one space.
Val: 7 V
